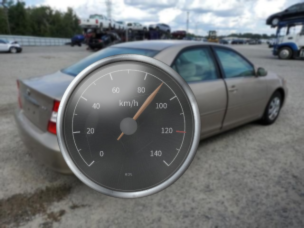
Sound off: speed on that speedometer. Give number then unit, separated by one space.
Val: 90 km/h
